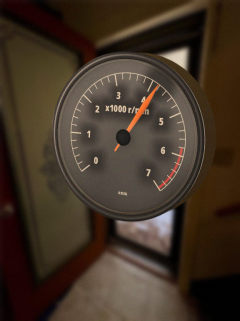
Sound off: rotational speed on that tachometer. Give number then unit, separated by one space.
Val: 4200 rpm
